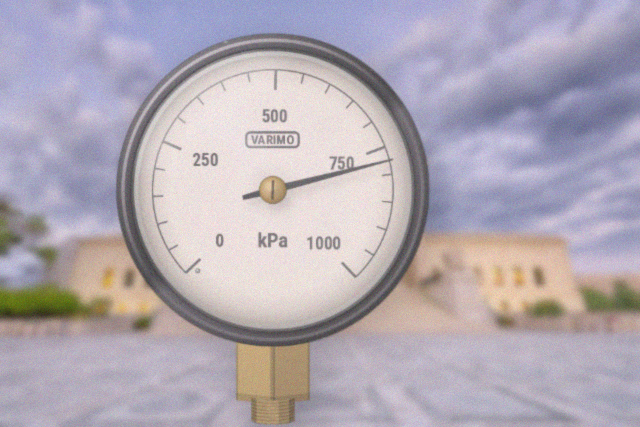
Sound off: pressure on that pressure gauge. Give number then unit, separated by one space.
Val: 775 kPa
